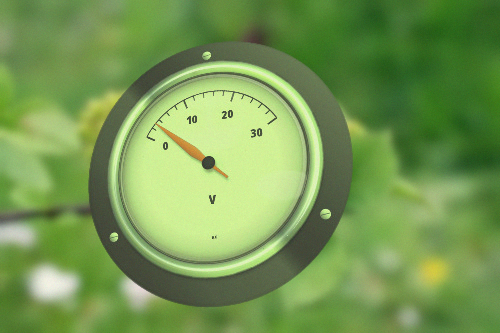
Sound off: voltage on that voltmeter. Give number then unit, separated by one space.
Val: 3 V
